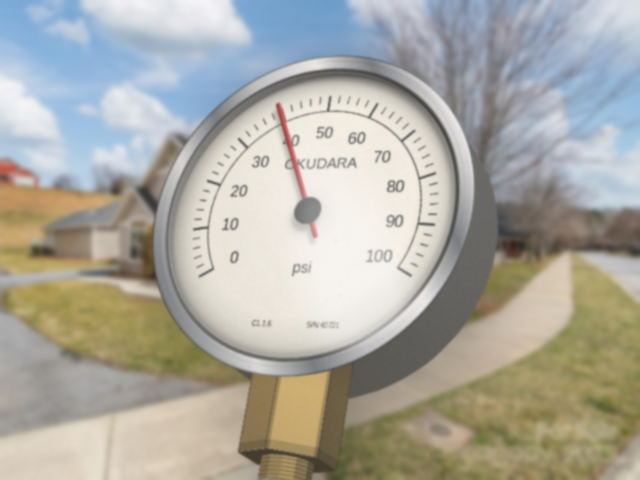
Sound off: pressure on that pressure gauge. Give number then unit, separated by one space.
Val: 40 psi
